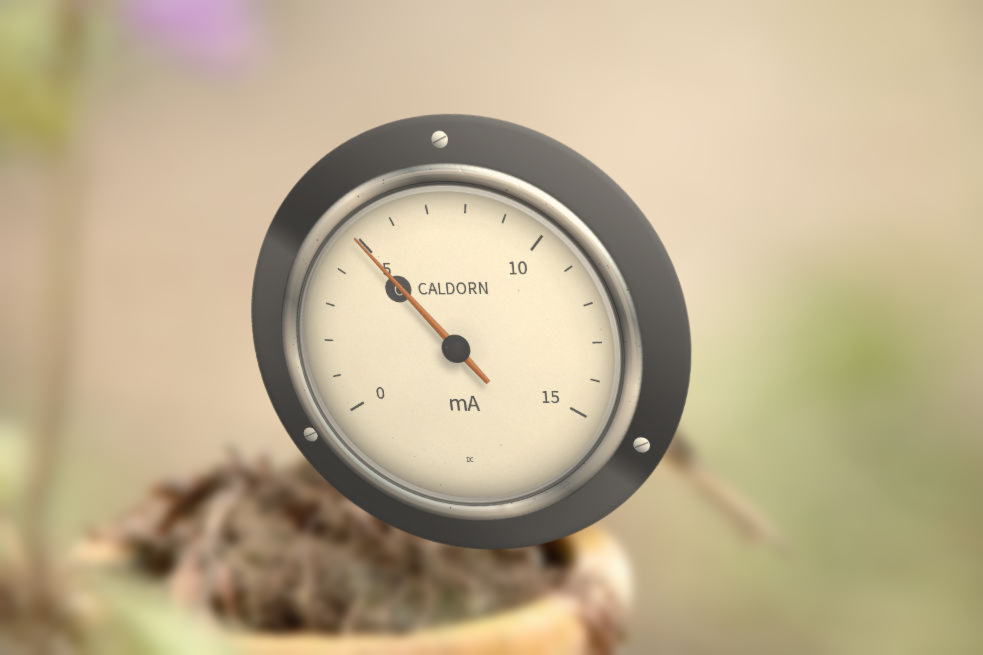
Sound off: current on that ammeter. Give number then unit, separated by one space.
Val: 5 mA
